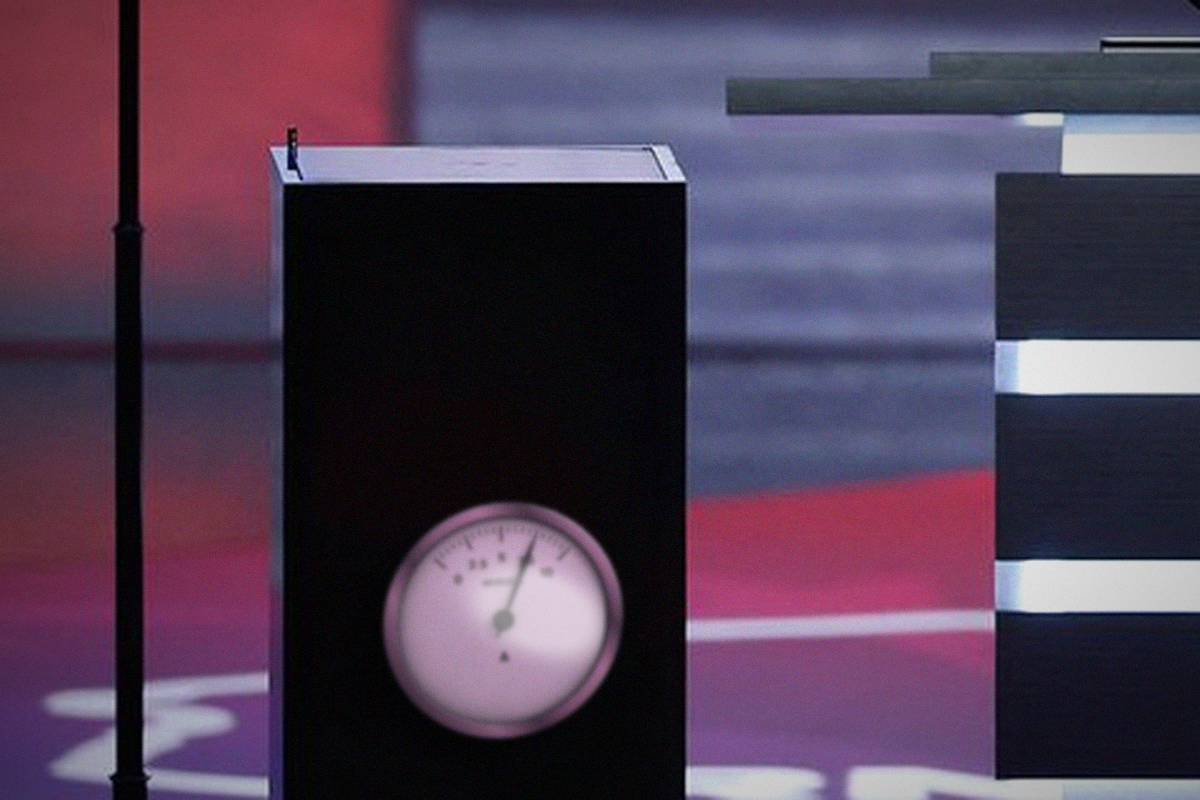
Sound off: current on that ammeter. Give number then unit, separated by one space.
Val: 7.5 A
